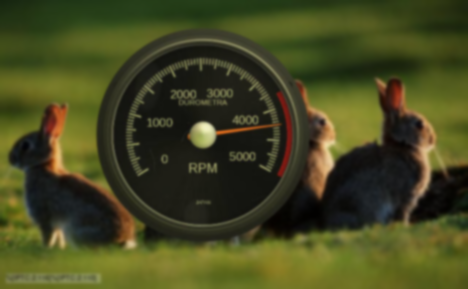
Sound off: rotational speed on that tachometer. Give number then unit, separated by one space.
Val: 4250 rpm
